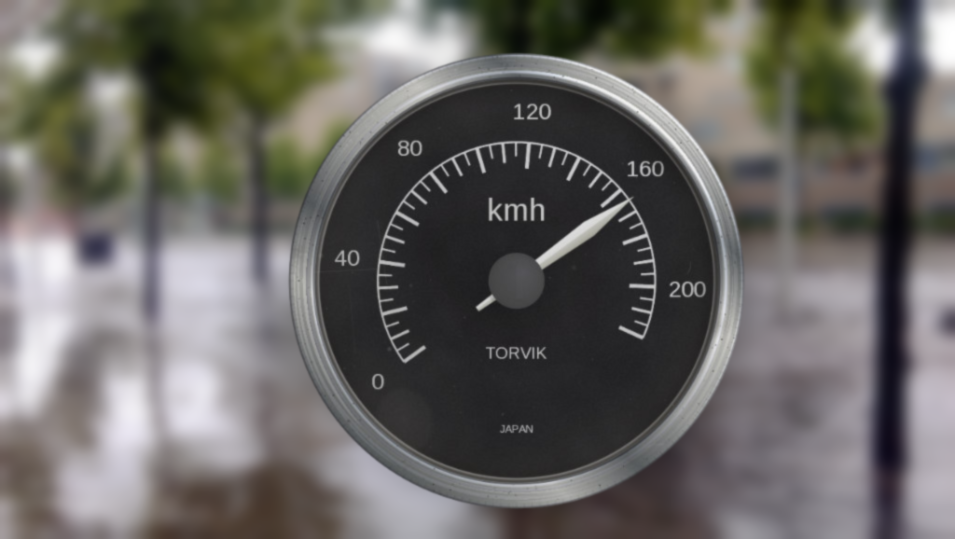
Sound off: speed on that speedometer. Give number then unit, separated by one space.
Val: 165 km/h
